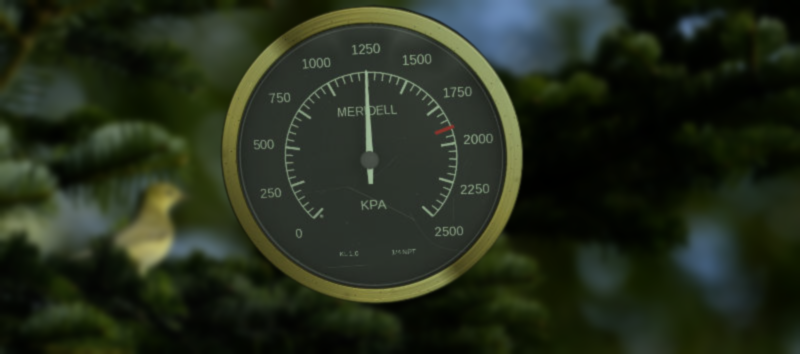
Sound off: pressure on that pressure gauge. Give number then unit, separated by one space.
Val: 1250 kPa
